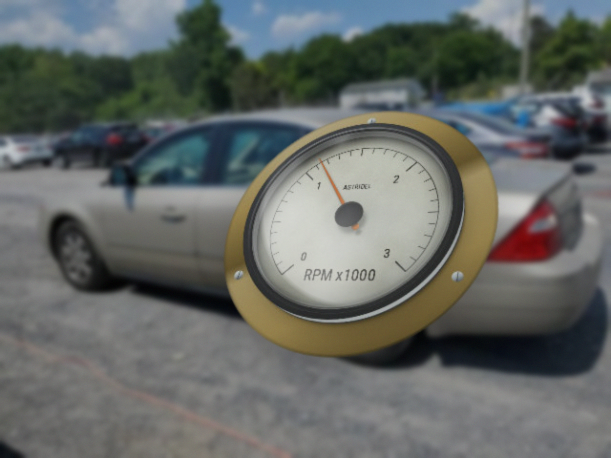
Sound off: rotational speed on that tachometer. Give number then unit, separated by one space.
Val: 1150 rpm
